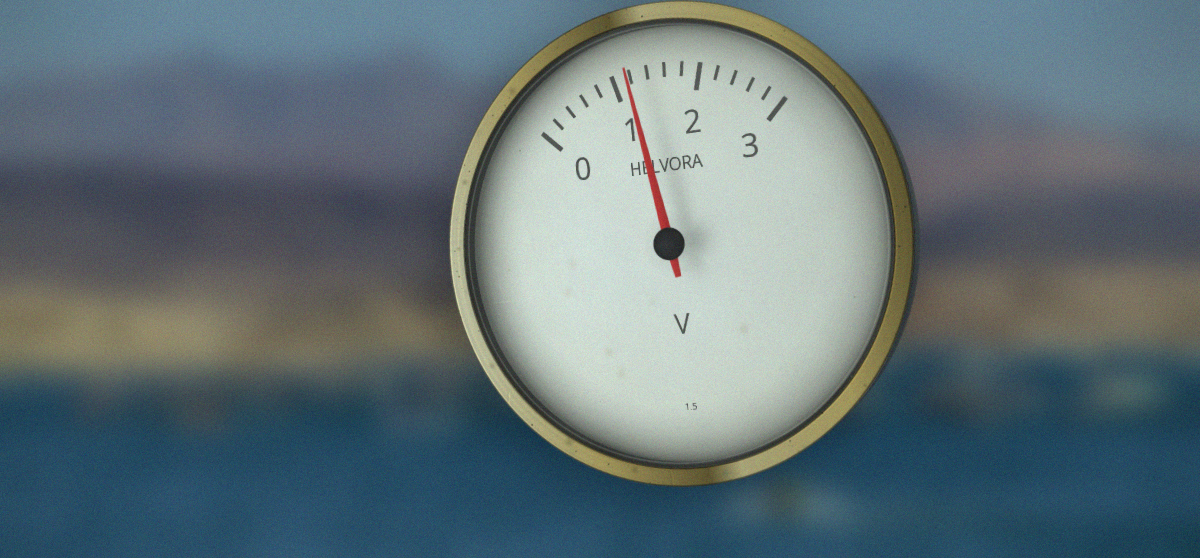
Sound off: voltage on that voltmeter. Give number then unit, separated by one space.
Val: 1.2 V
